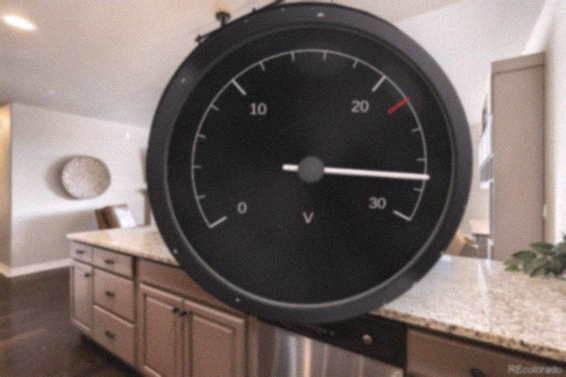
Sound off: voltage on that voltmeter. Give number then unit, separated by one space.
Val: 27 V
